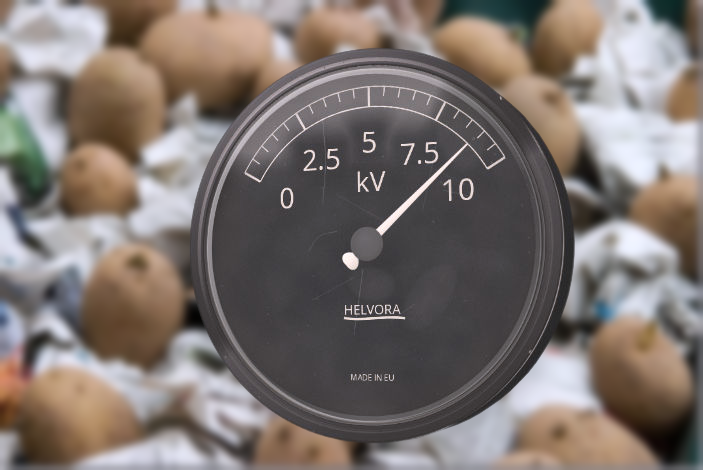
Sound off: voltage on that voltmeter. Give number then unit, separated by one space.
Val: 9 kV
